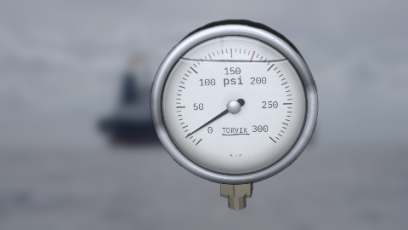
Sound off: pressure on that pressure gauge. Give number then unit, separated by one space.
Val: 15 psi
